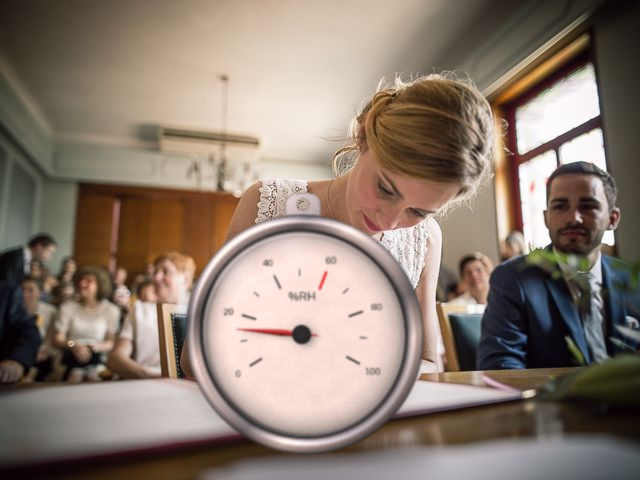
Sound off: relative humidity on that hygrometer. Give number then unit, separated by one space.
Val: 15 %
